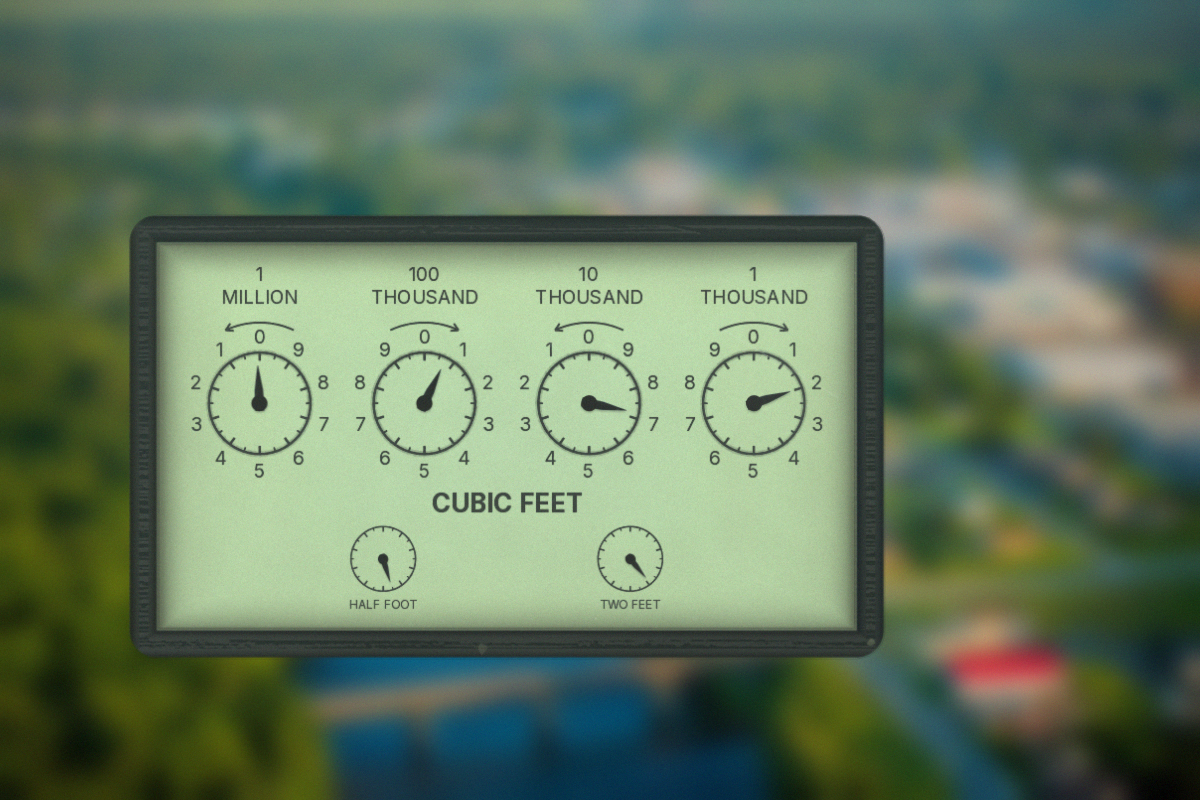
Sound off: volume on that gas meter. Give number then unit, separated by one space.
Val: 7200 ft³
